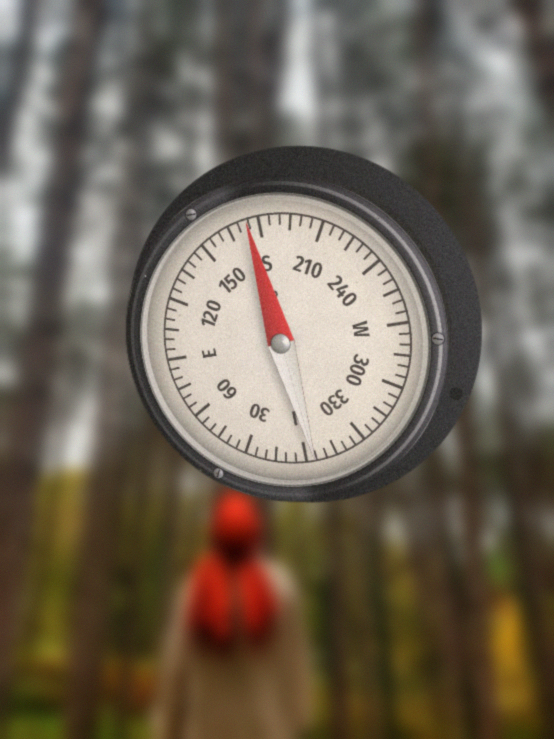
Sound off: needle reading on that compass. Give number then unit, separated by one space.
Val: 175 °
